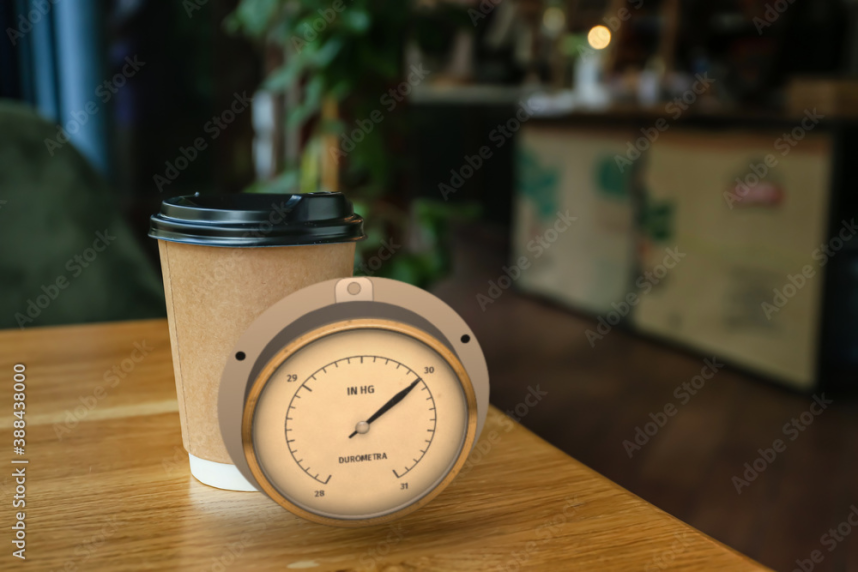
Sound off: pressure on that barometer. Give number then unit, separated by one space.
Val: 30 inHg
